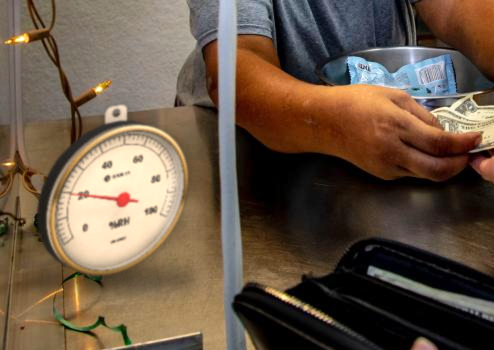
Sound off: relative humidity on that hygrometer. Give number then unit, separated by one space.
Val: 20 %
